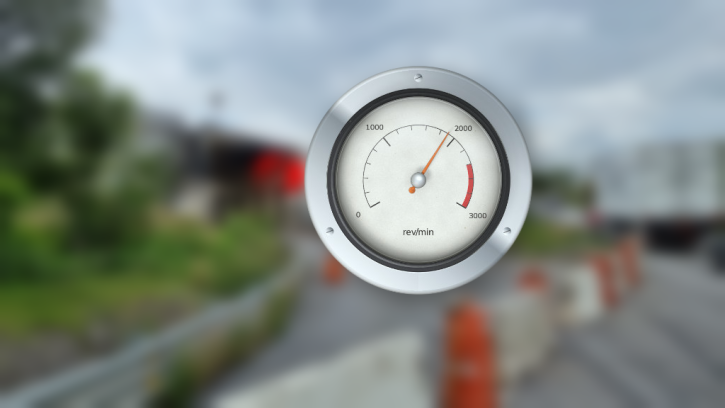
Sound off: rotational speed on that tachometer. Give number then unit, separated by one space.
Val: 1900 rpm
